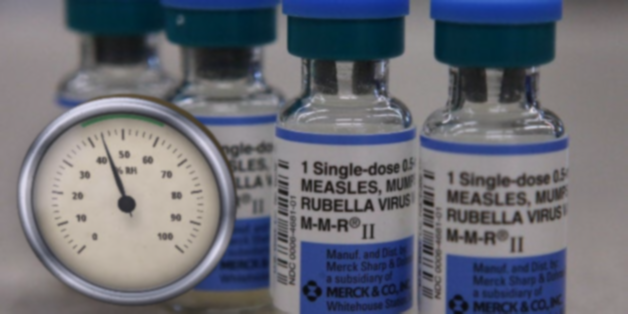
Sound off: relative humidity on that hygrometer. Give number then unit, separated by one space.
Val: 44 %
